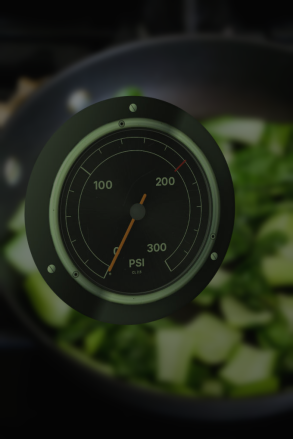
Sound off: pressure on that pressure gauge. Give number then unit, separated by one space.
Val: 0 psi
